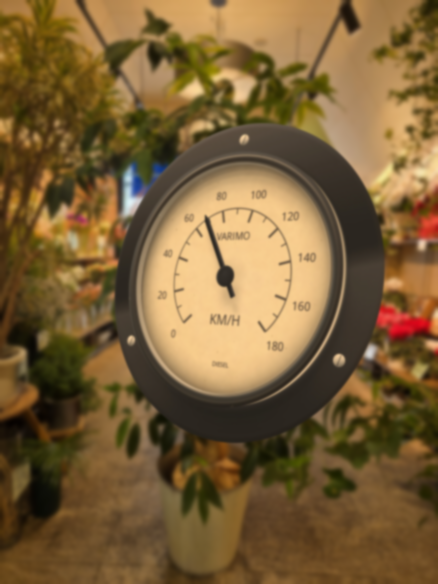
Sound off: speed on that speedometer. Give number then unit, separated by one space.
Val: 70 km/h
